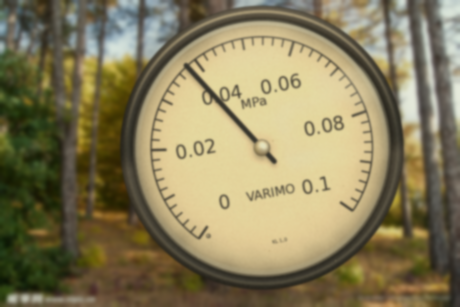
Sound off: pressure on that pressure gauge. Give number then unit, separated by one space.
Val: 0.038 MPa
